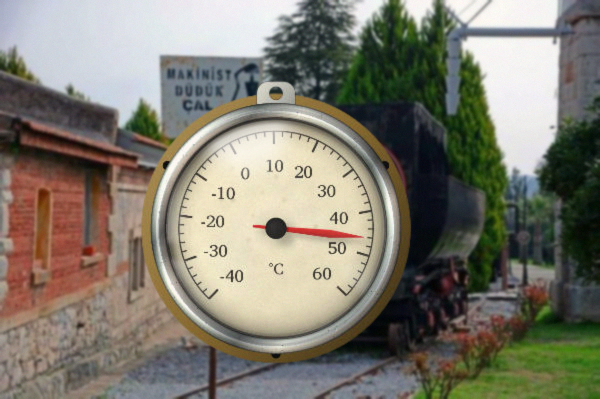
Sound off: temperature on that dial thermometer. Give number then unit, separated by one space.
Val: 46 °C
